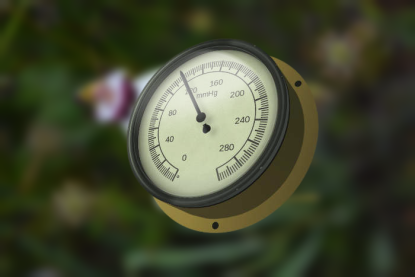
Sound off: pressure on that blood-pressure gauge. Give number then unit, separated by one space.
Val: 120 mmHg
